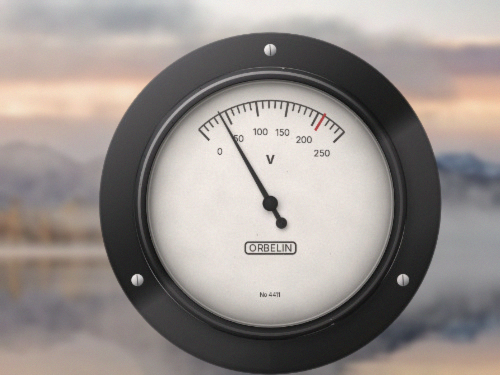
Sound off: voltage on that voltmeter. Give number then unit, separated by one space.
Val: 40 V
